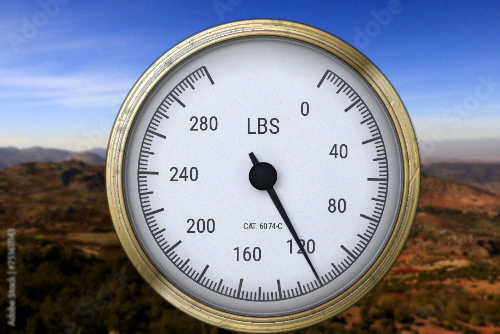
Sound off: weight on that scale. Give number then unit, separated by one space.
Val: 120 lb
